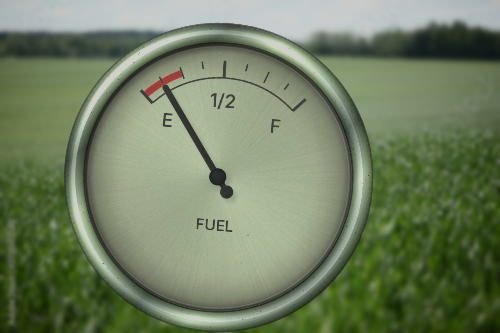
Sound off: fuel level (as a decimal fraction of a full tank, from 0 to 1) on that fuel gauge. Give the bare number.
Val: 0.125
